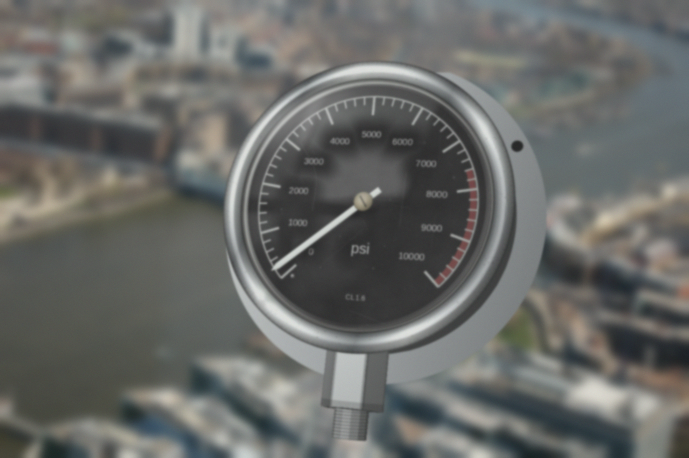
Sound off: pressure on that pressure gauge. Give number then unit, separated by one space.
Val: 200 psi
